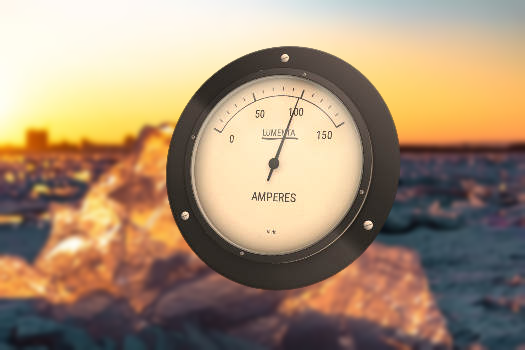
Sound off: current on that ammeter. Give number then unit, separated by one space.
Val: 100 A
